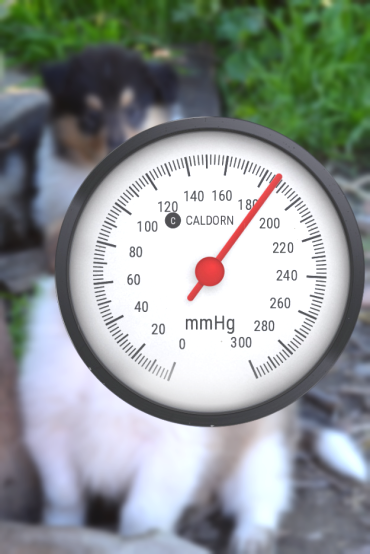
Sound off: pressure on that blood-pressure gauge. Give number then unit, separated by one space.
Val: 186 mmHg
